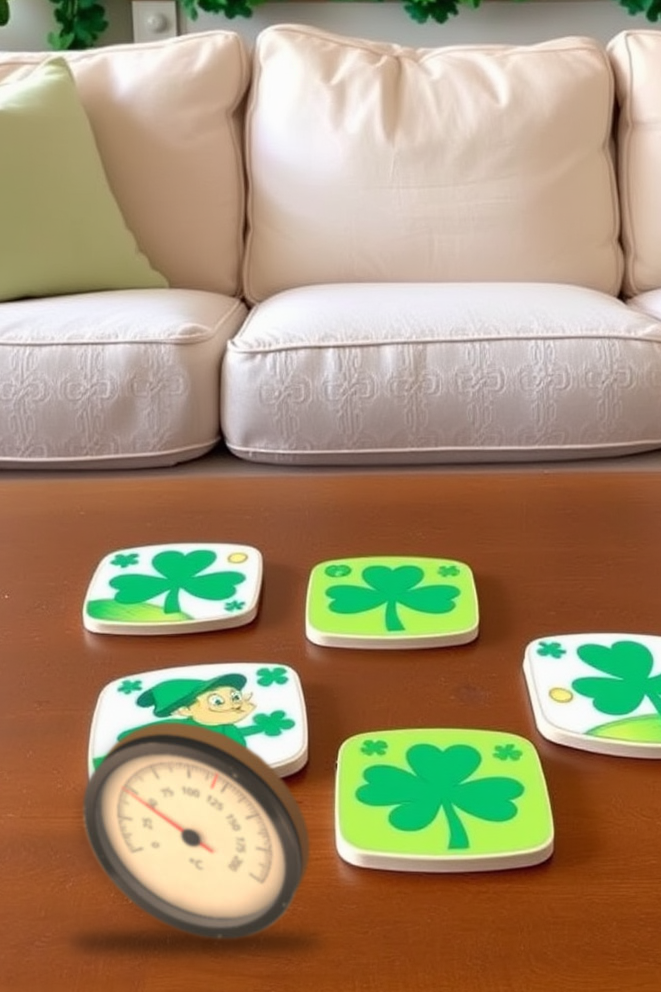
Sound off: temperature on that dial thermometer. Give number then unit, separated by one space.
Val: 50 °C
